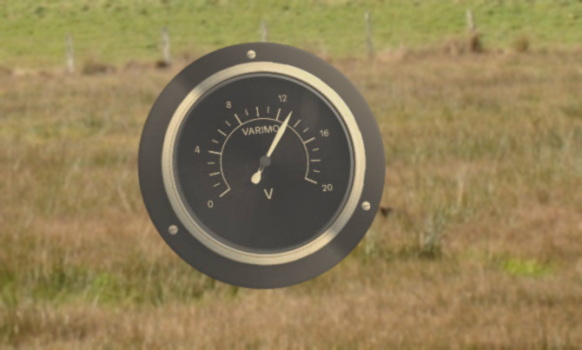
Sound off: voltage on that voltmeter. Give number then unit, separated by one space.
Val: 13 V
